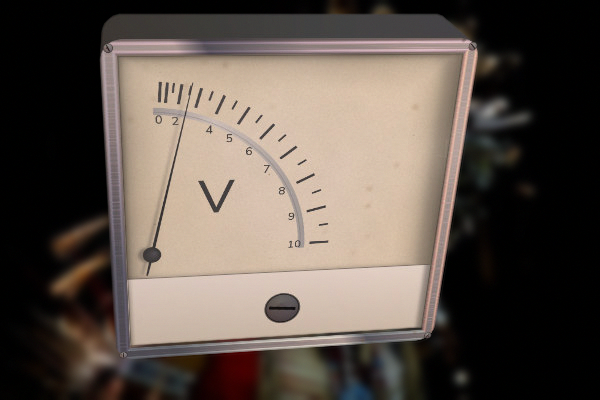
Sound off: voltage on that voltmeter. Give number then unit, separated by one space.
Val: 2.5 V
